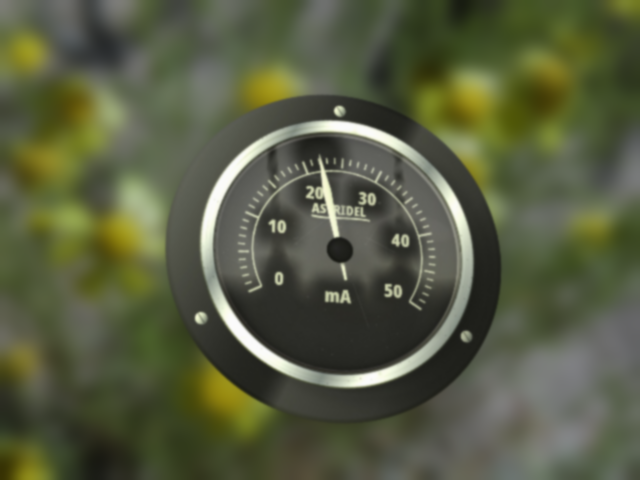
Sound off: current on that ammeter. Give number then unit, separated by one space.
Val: 22 mA
